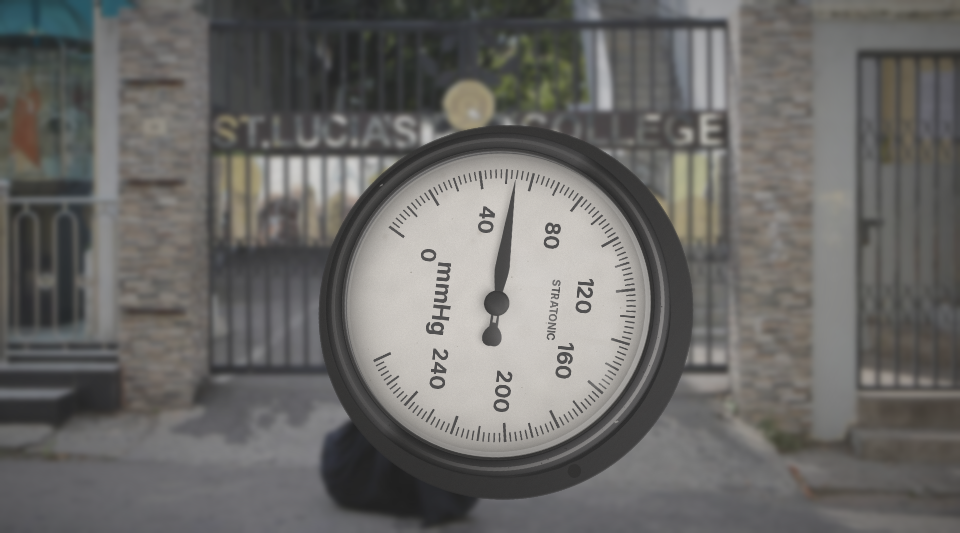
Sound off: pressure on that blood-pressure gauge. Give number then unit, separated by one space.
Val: 54 mmHg
